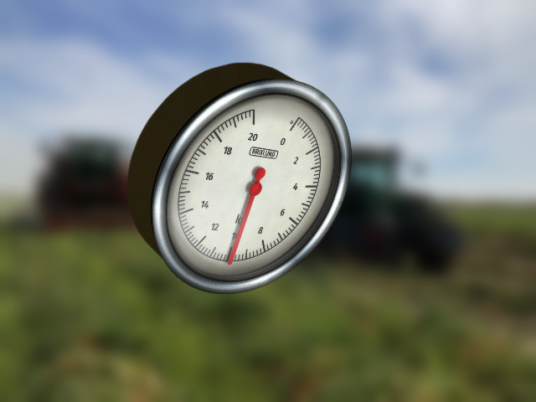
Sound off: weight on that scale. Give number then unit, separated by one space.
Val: 10 kg
